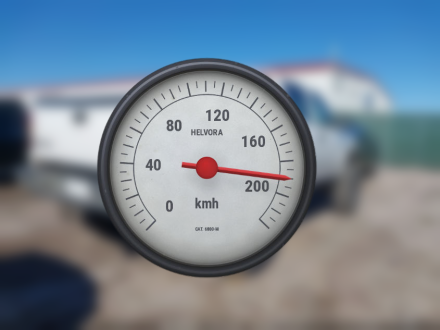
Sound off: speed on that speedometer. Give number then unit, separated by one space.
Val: 190 km/h
